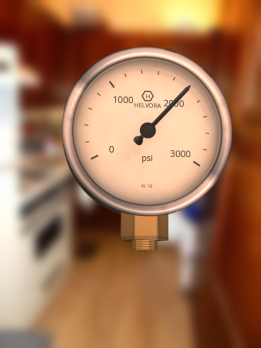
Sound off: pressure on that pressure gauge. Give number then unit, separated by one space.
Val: 2000 psi
